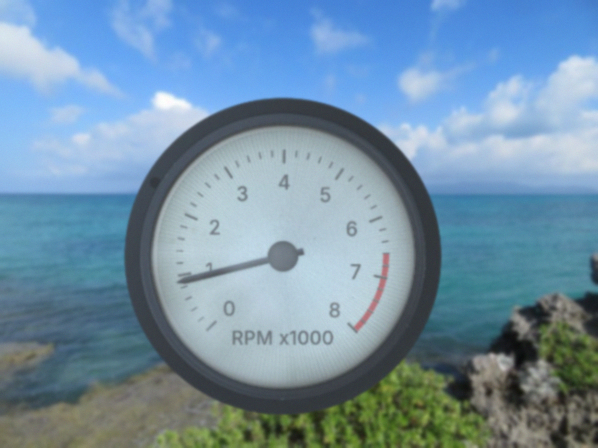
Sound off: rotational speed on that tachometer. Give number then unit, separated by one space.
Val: 900 rpm
